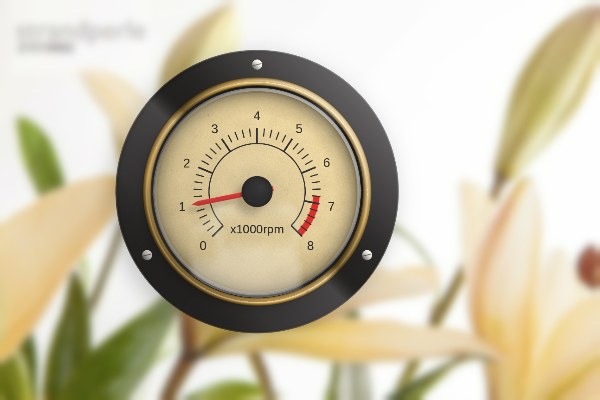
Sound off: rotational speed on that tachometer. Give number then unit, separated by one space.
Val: 1000 rpm
